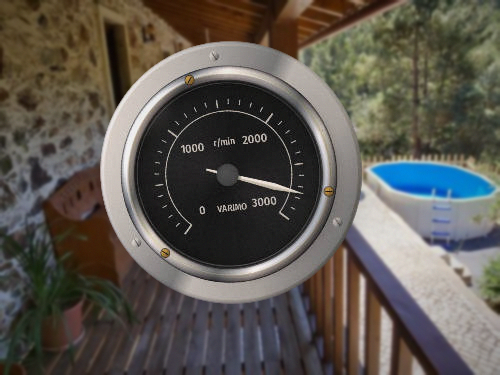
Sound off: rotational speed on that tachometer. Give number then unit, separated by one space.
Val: 2750 rpm
